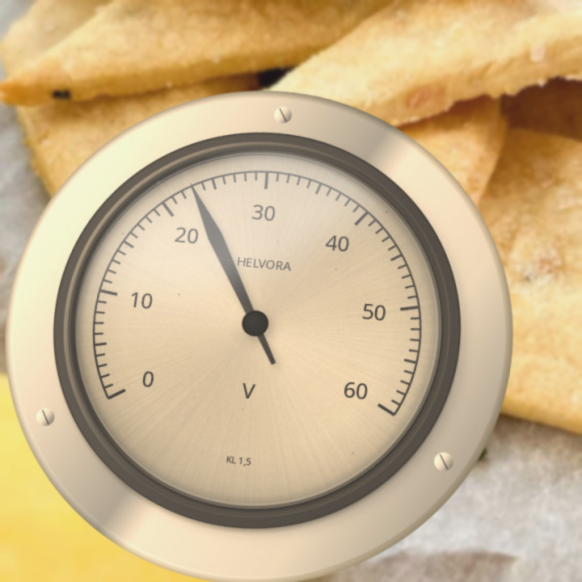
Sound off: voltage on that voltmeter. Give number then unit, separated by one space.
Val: 23 V
